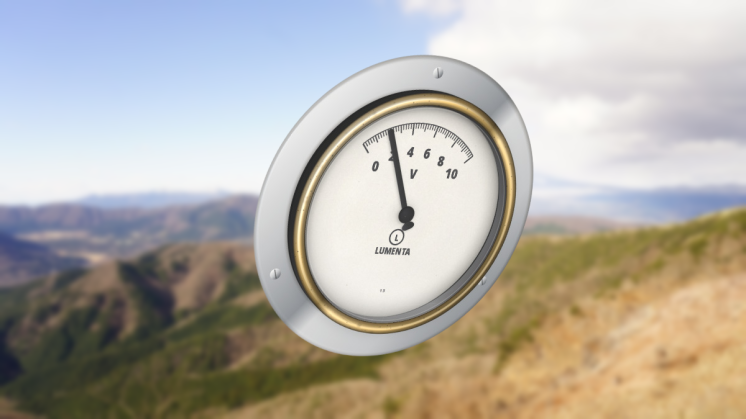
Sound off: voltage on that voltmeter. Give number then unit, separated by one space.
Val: 2 V
